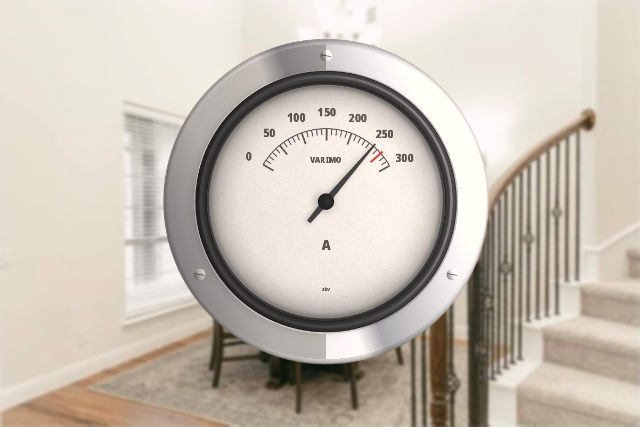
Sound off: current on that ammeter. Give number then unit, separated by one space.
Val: 250 A
